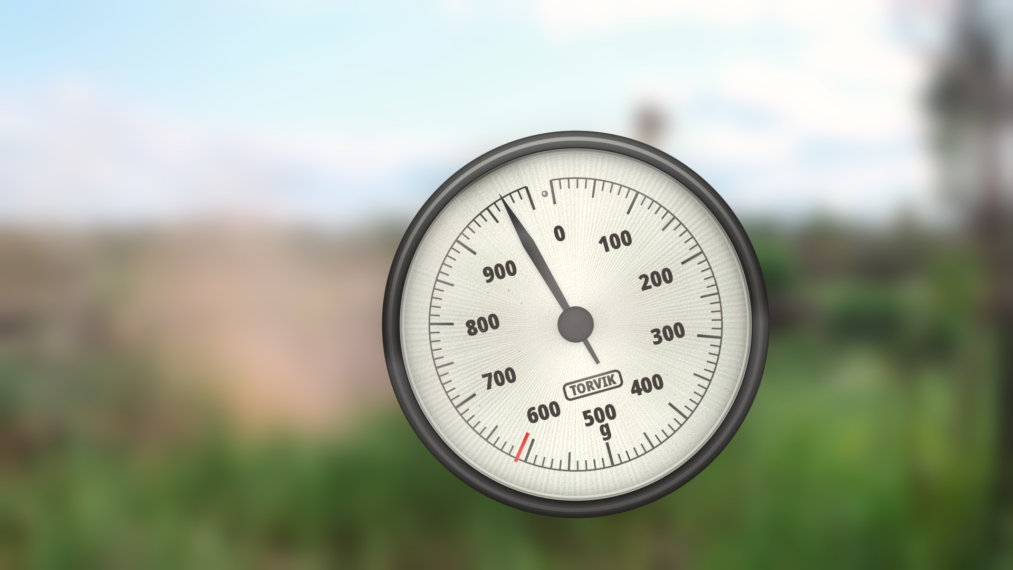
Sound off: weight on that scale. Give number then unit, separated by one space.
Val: 970 g
